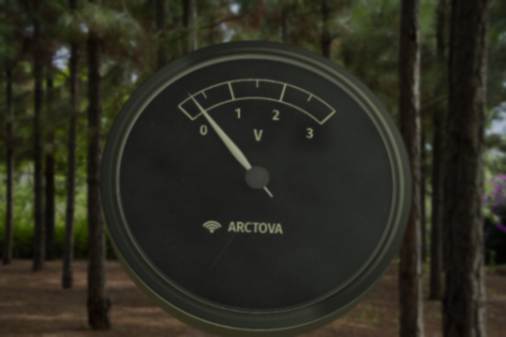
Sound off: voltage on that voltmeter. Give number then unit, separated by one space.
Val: 0.25 V
